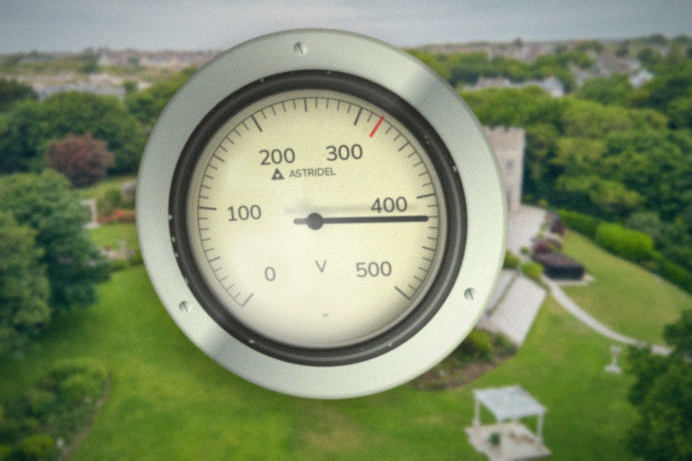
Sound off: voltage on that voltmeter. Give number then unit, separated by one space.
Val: 420 V
